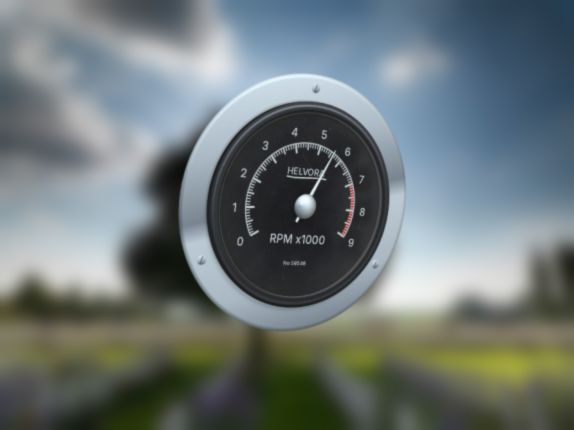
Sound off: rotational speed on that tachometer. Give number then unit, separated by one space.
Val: 5500 rpm
